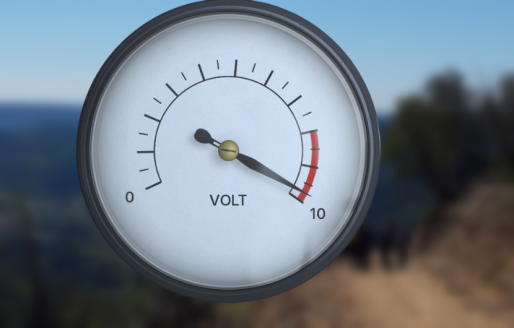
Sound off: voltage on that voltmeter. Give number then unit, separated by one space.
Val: 9.75 V
